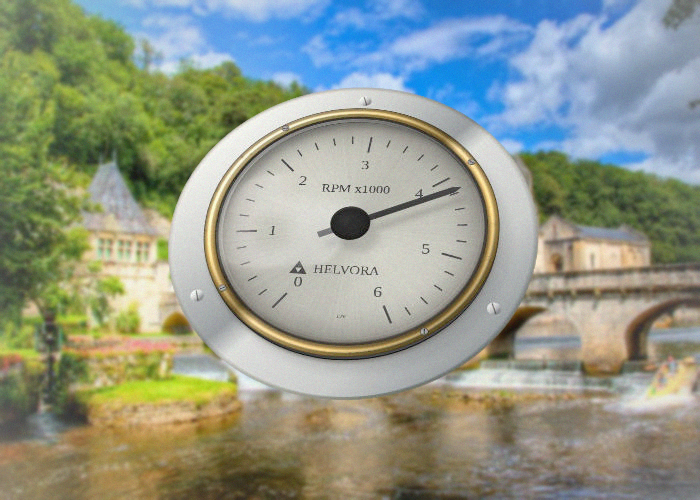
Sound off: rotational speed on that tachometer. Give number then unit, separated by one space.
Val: 4200 rpm
